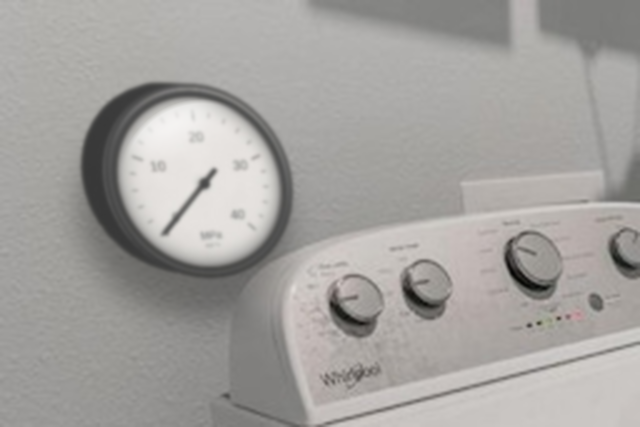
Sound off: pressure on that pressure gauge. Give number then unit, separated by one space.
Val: 0 MPa
